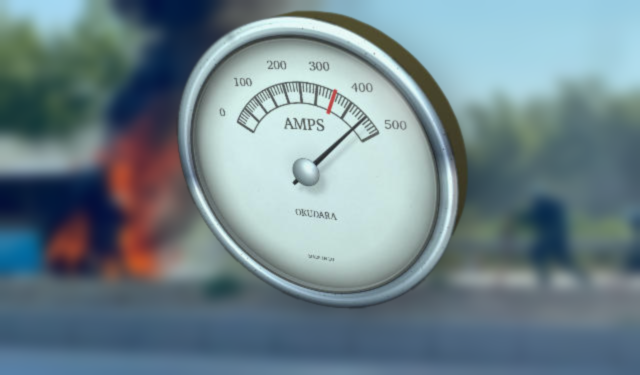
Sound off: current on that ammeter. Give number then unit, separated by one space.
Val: 450 A
